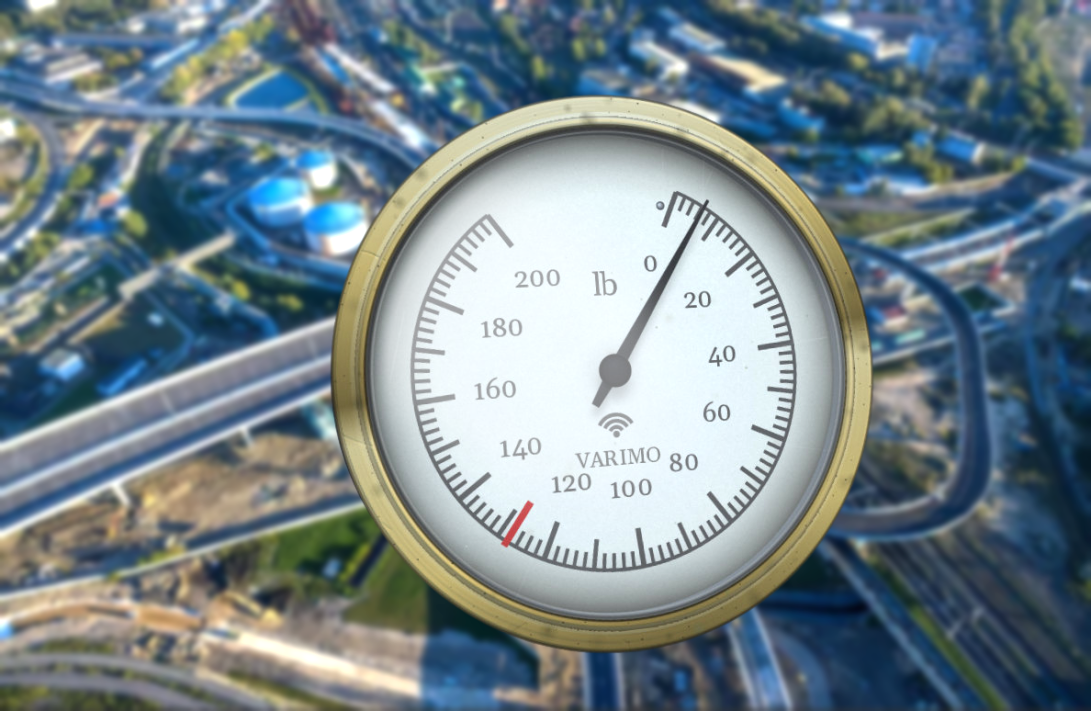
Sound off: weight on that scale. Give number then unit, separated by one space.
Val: 6 lb
